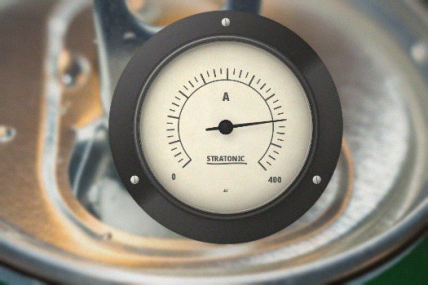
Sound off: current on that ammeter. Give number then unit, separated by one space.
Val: 320 A
